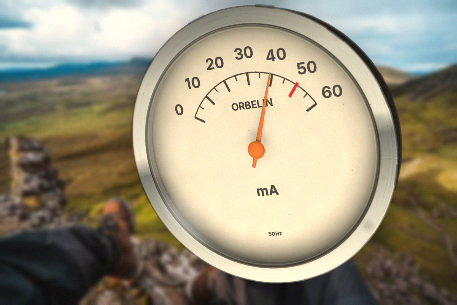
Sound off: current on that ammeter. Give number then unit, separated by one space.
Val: 40 mA
